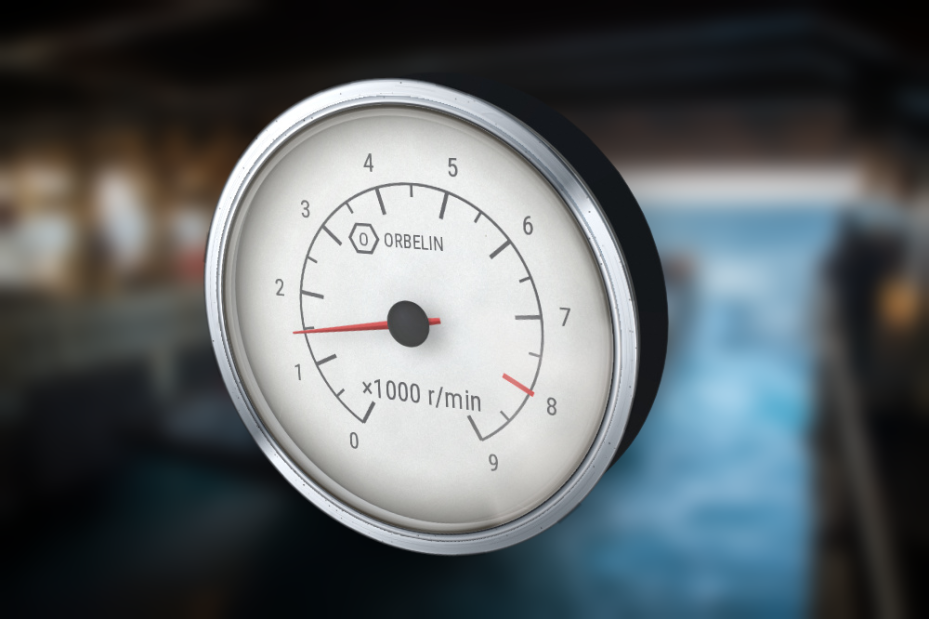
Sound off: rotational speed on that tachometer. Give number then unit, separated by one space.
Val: 1500 rpm
